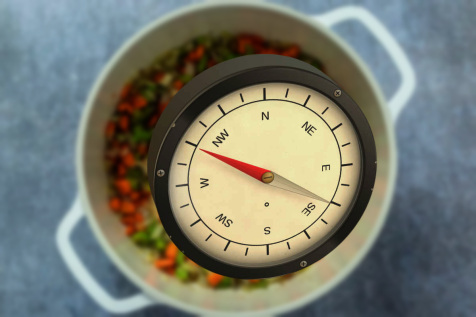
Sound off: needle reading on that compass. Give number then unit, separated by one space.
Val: 300 °
